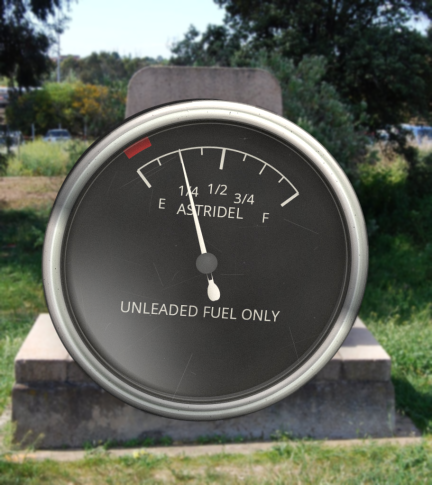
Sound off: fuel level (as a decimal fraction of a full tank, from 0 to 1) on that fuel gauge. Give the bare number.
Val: 0.25
